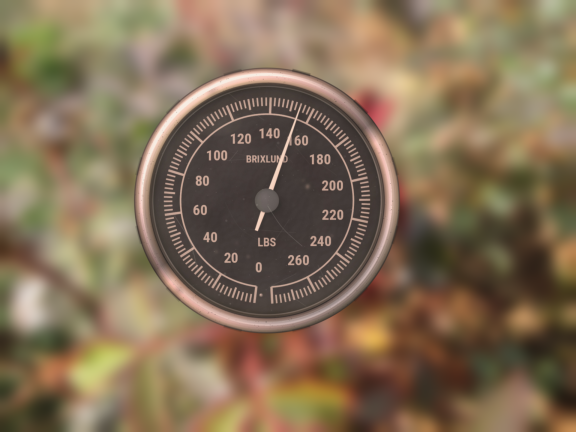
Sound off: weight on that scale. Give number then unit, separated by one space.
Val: 154 lb
